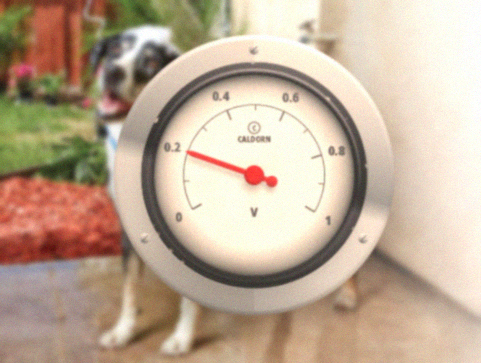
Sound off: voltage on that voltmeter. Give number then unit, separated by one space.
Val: 0.2 V
